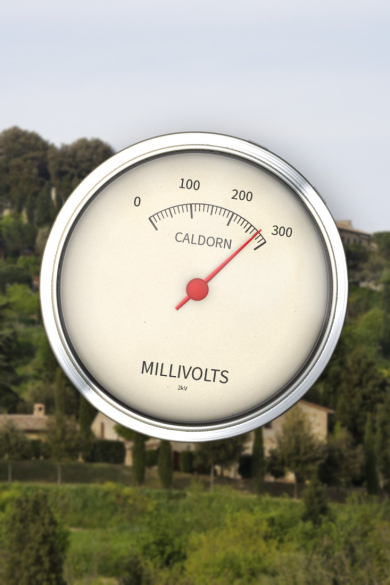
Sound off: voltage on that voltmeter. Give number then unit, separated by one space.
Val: 270 mV
